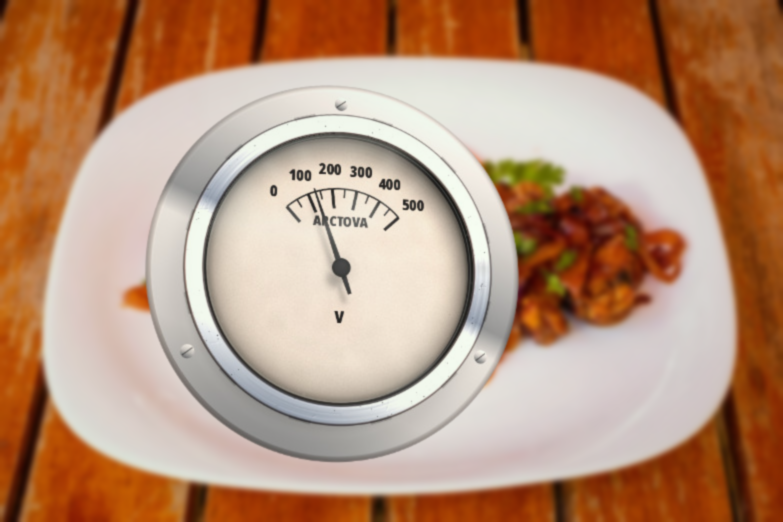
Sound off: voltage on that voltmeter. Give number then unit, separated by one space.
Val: 125 V
